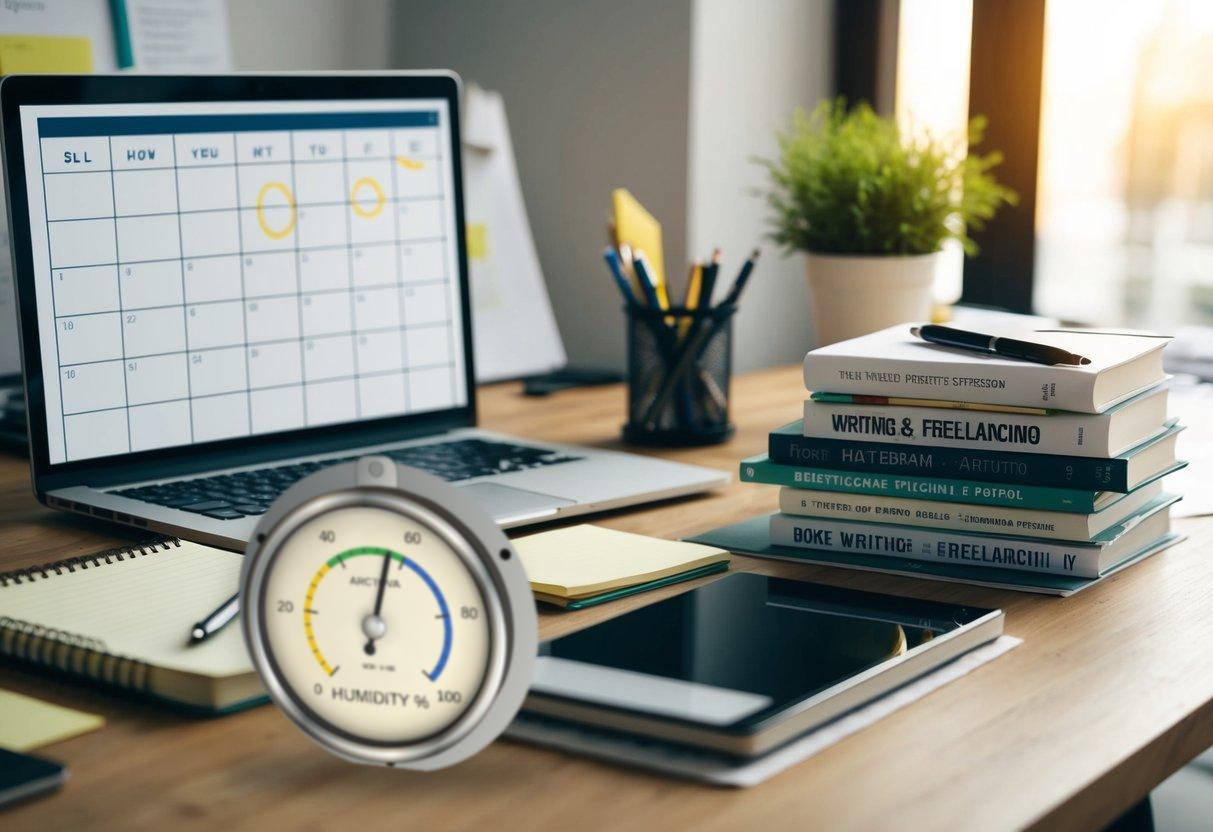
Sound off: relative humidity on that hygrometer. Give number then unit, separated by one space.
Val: 56 %
